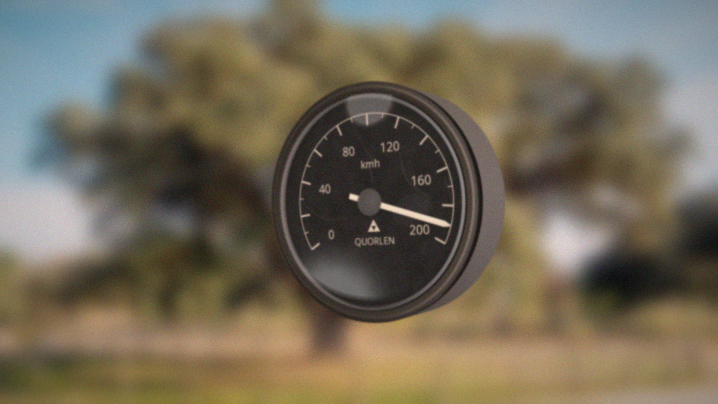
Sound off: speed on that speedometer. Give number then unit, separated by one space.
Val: 190 km/h
